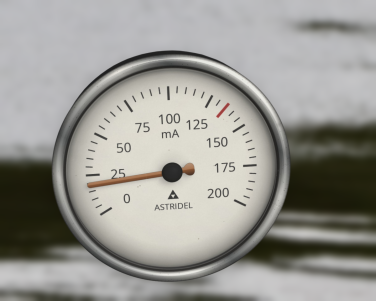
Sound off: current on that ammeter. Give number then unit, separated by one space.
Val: 20 mA
